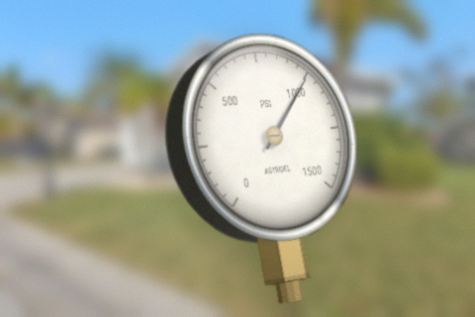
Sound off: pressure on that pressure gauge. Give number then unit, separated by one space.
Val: 1000 psi
